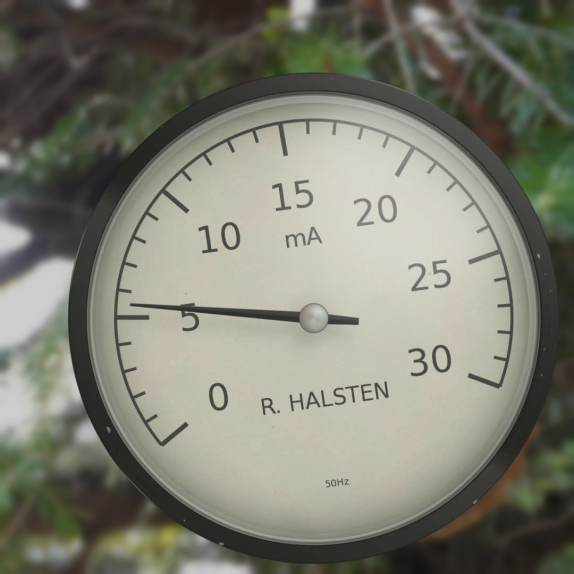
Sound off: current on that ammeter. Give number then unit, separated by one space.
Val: 5.5 mA
